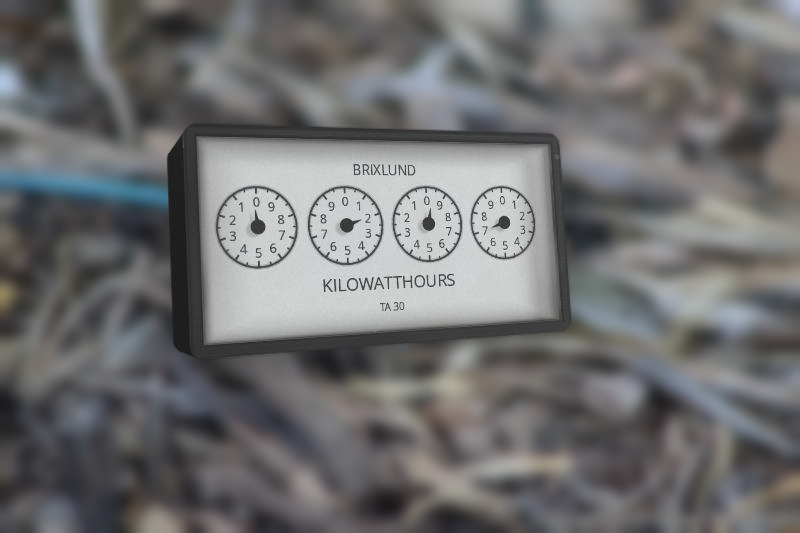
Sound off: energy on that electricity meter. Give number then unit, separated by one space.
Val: 197 kWh
